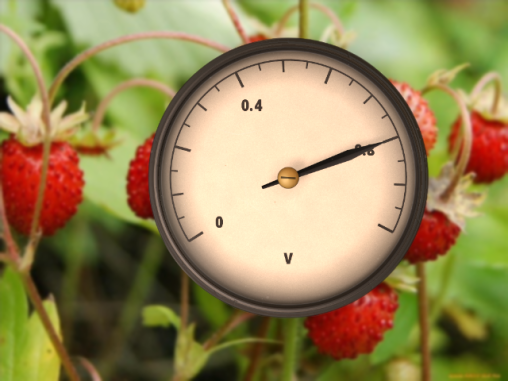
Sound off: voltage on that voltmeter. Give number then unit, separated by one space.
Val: 0.8 V
